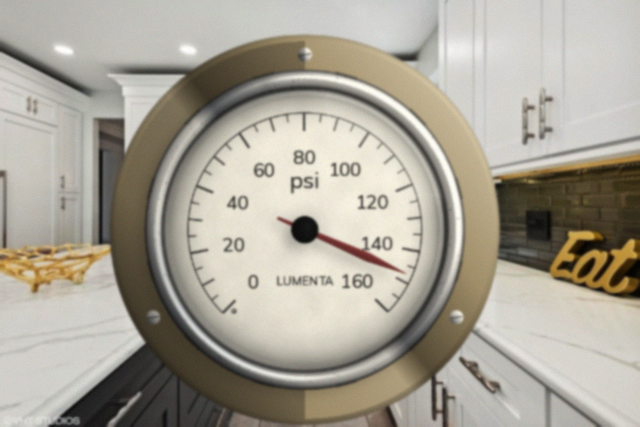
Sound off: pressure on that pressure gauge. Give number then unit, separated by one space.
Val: 147.5 psi
